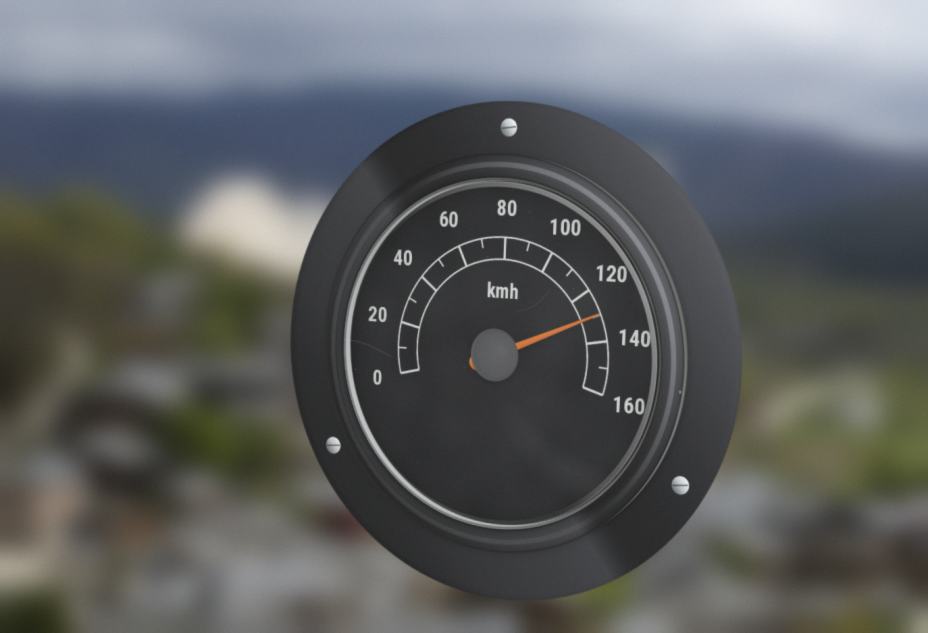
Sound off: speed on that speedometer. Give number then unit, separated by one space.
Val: 130 km/h
